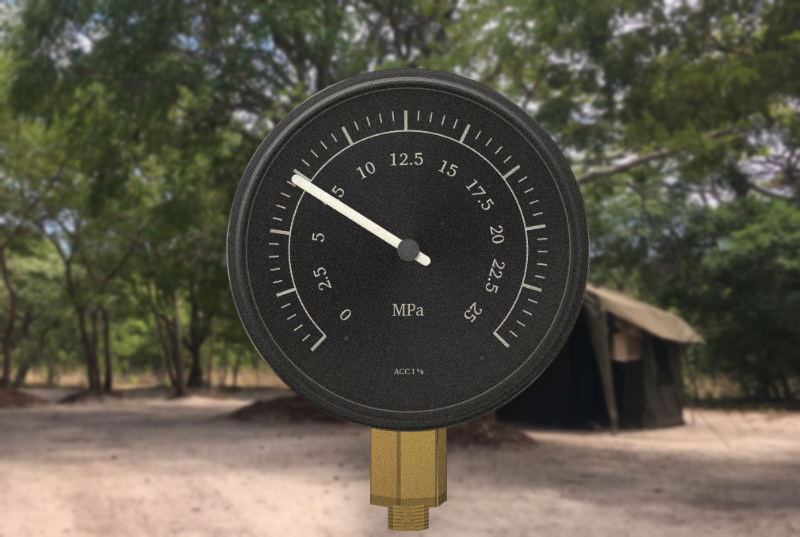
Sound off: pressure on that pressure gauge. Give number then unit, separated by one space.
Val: 7.25 MPa
